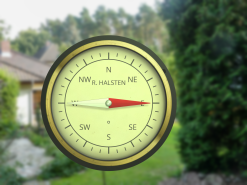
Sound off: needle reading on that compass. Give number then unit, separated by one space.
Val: 90 °
